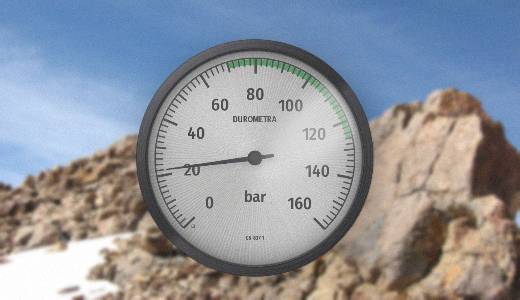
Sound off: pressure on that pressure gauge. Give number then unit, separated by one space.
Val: 22 bar
